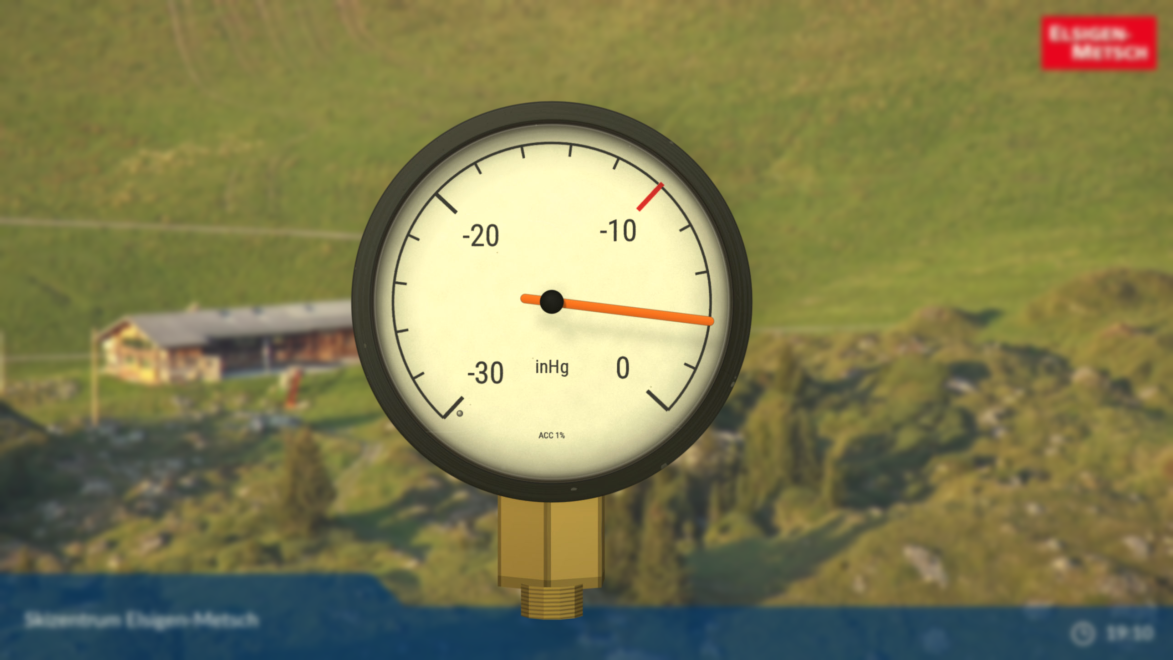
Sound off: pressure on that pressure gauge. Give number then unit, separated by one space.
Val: -4 inHg
